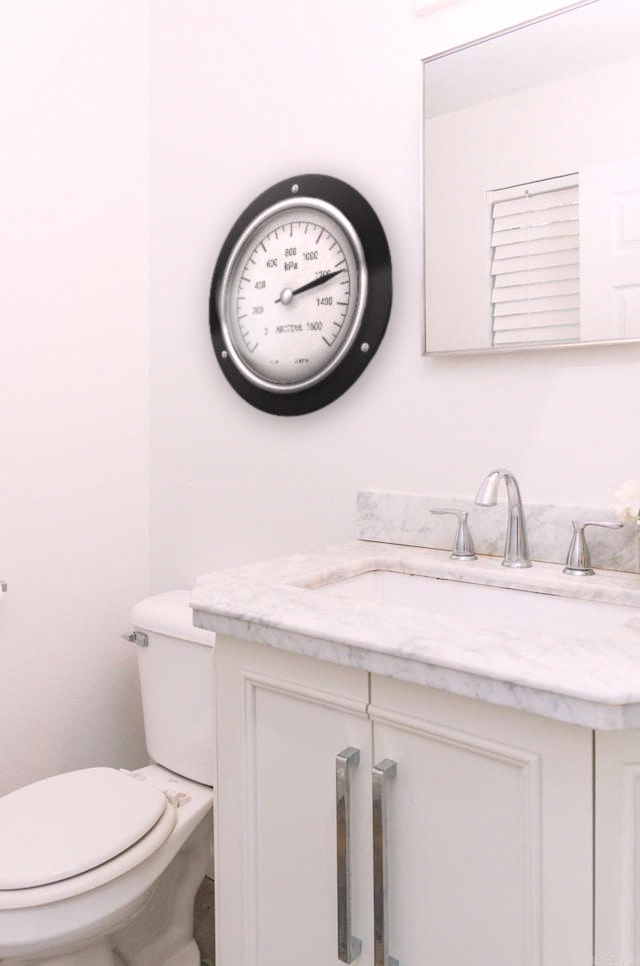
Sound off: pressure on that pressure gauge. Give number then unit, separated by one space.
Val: 1250 kPa
